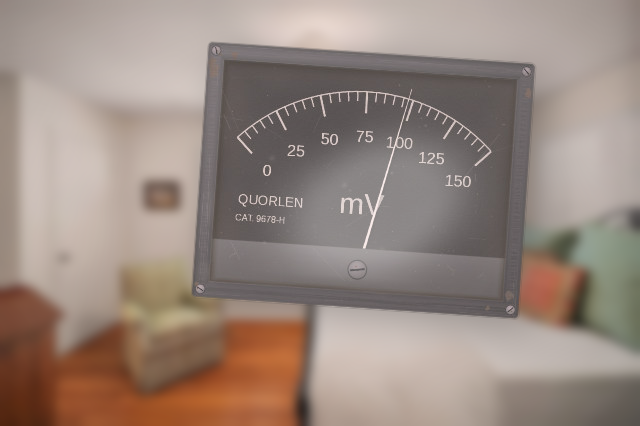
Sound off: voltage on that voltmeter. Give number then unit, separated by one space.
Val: 97.5 mV
